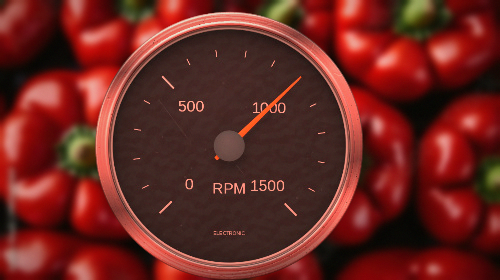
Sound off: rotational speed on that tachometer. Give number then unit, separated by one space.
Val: 1000 rpm
